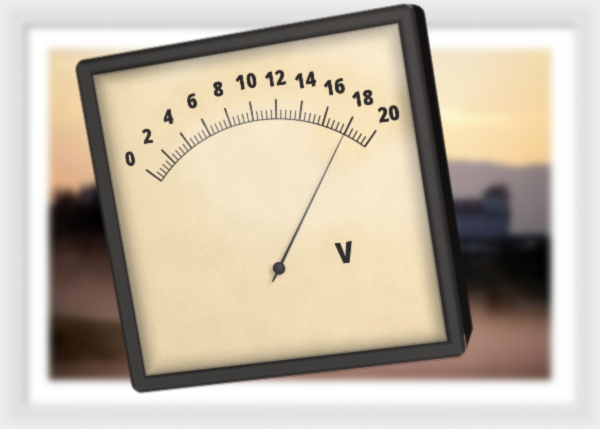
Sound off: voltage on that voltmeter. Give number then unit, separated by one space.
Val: 18 V
